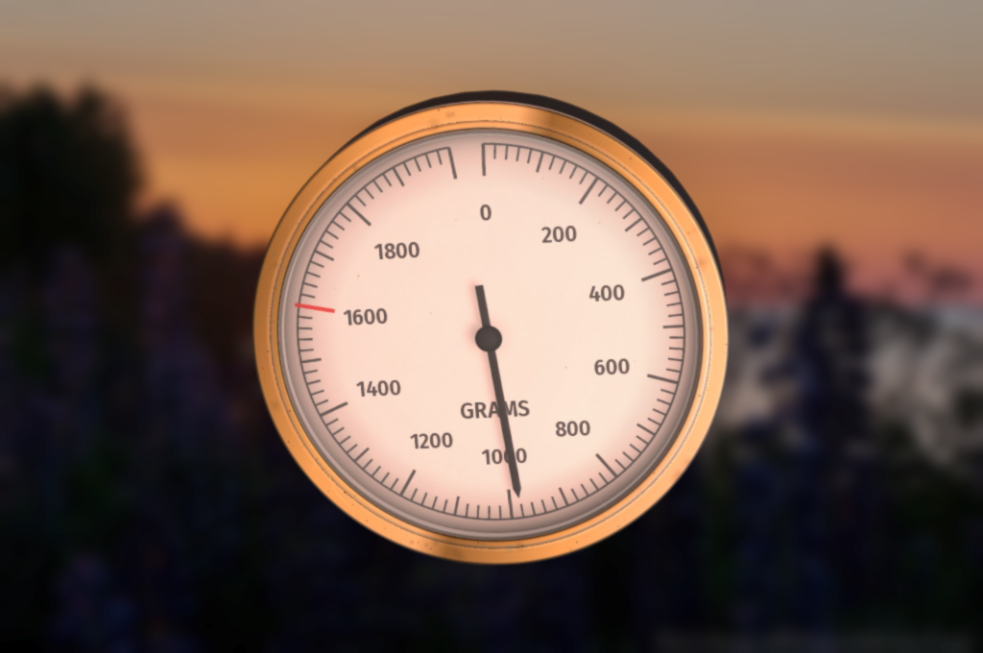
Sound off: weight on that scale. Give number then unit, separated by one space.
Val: 980 g
